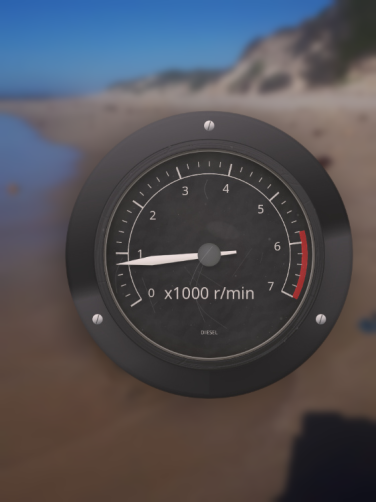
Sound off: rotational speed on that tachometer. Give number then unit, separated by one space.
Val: 800 rpm
